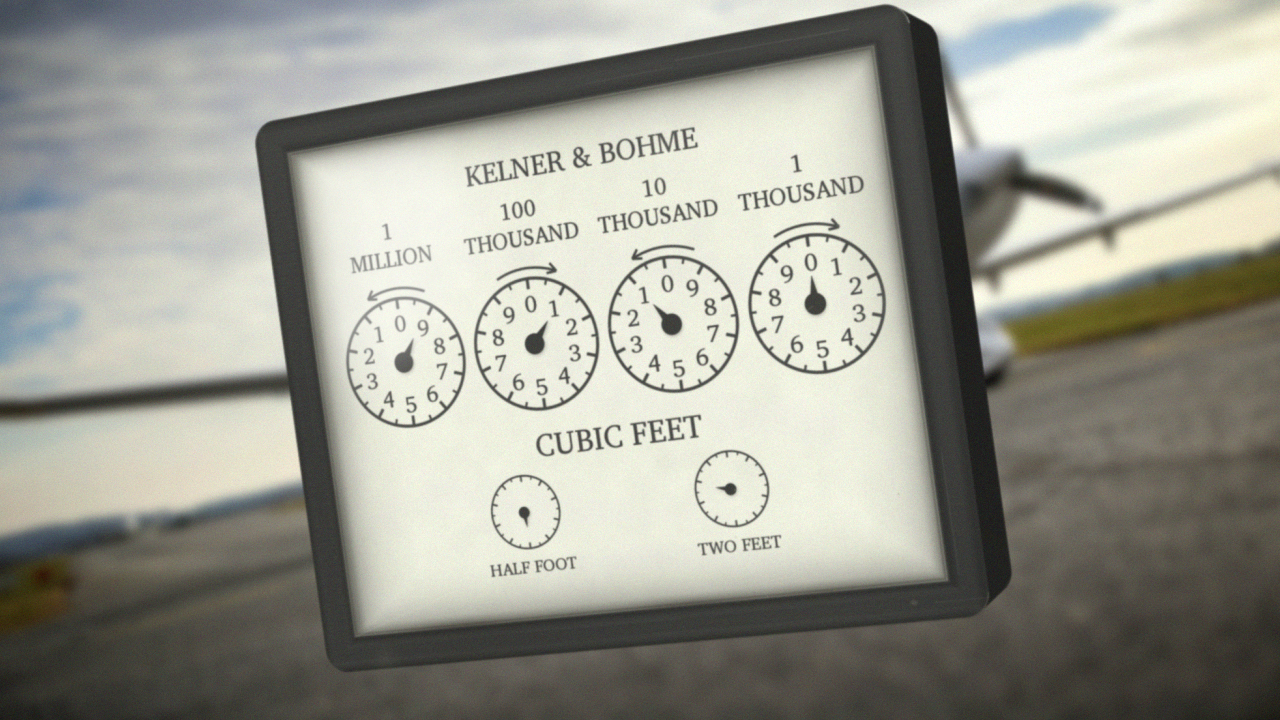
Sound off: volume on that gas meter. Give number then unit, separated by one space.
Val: 911000 ft³
